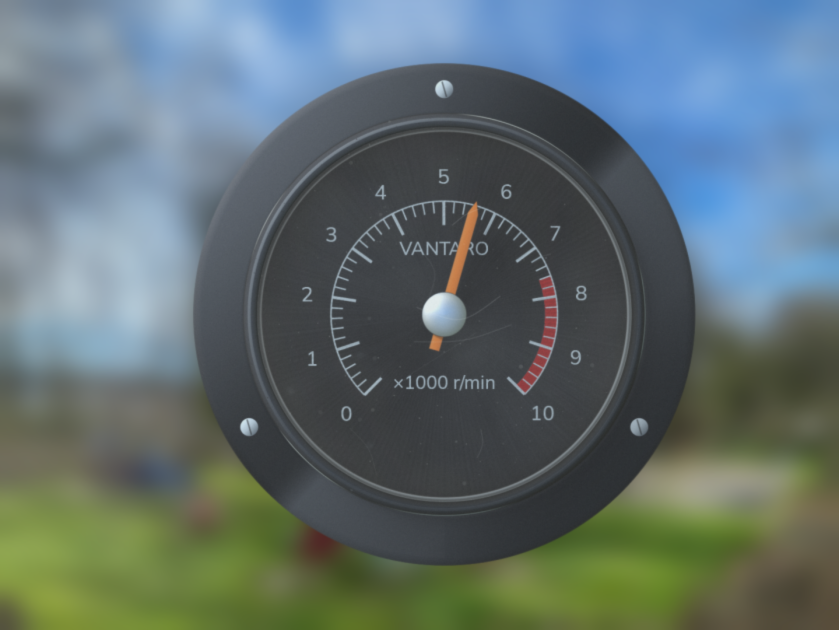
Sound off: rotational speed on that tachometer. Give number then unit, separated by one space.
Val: 5600 rpm
